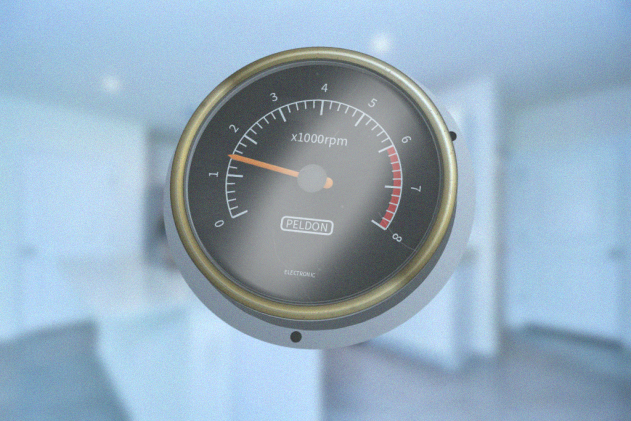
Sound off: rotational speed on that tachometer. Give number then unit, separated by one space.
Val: 1400 rpm
